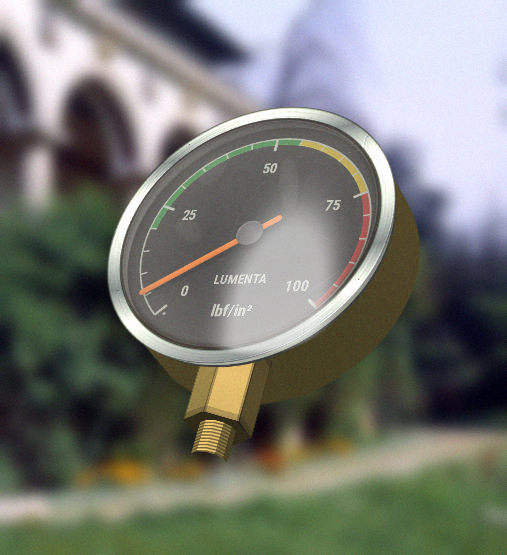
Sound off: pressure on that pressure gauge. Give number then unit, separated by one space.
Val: 5 psi
